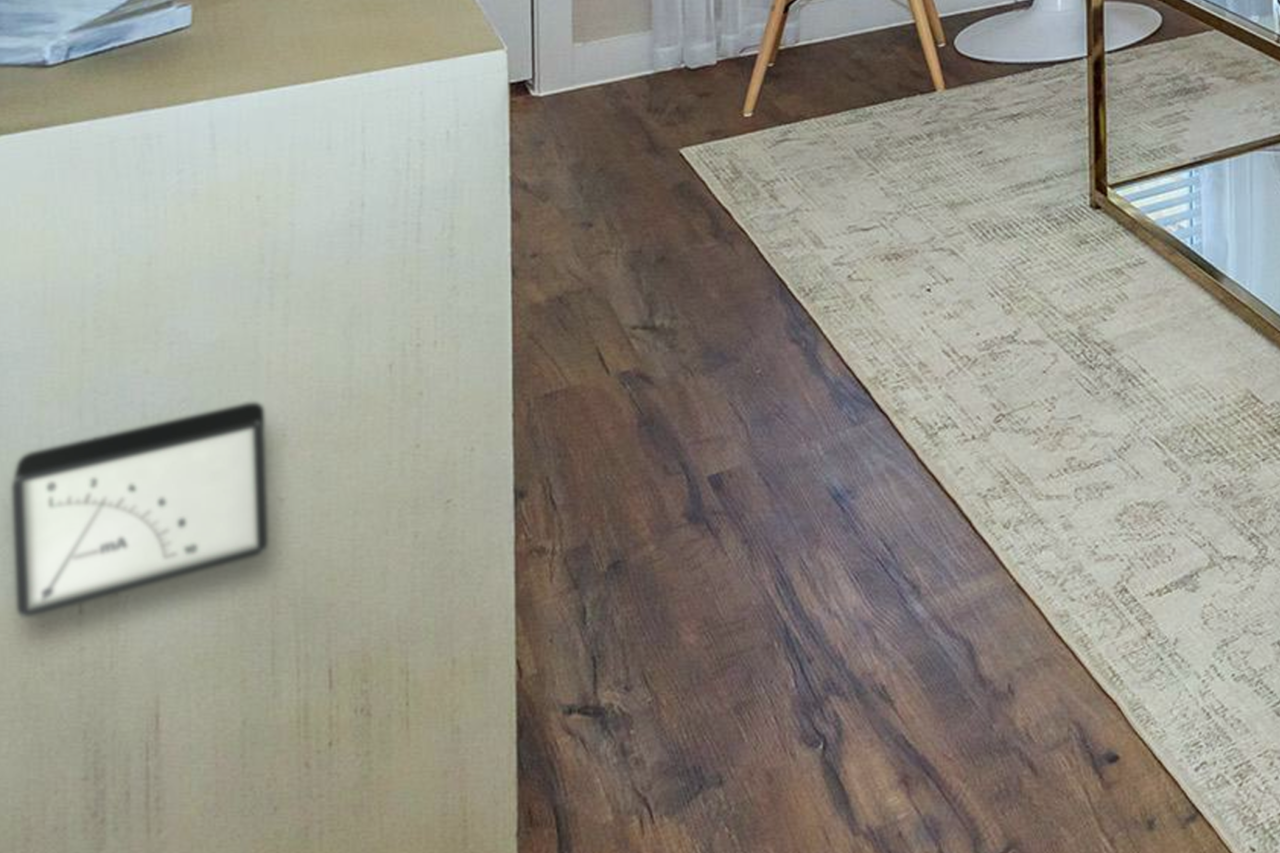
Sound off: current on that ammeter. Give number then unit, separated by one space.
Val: 3 mA
